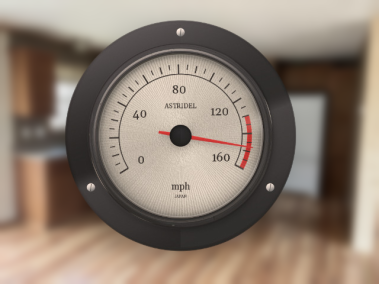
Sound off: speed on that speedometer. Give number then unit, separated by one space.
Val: 147.5 mph
